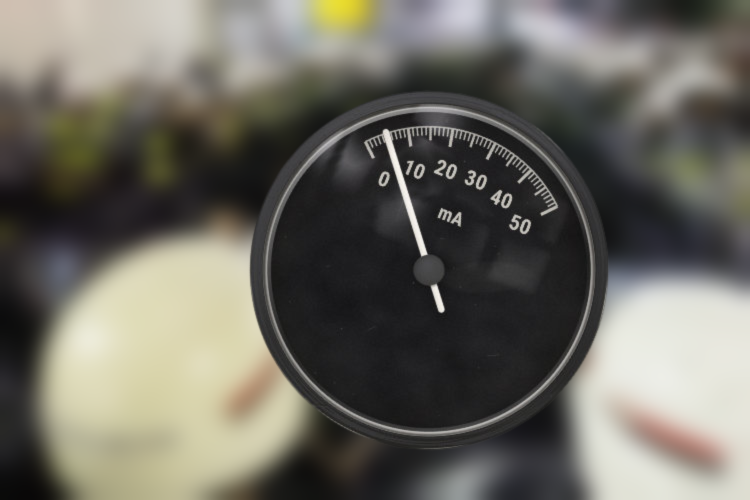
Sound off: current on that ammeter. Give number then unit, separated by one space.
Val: 5 mA
